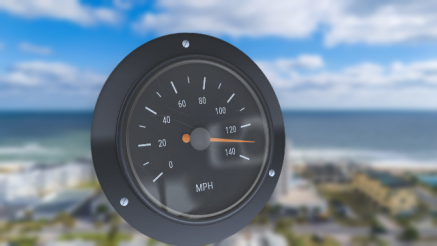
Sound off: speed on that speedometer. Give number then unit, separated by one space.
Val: 130 mph
